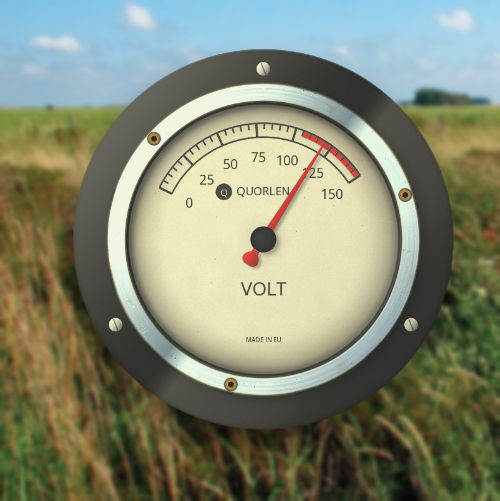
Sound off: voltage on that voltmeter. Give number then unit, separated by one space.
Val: 120 V
